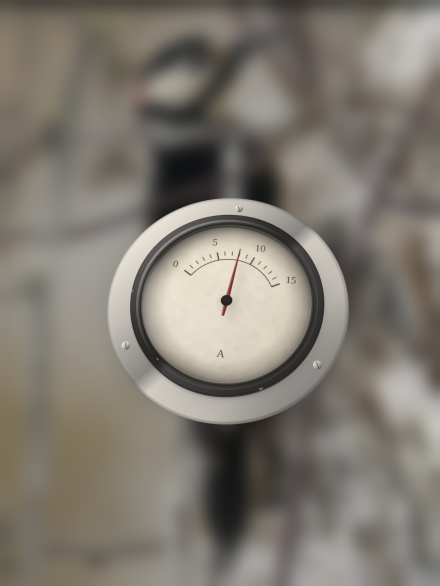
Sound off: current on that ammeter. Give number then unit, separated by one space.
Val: 8 A
